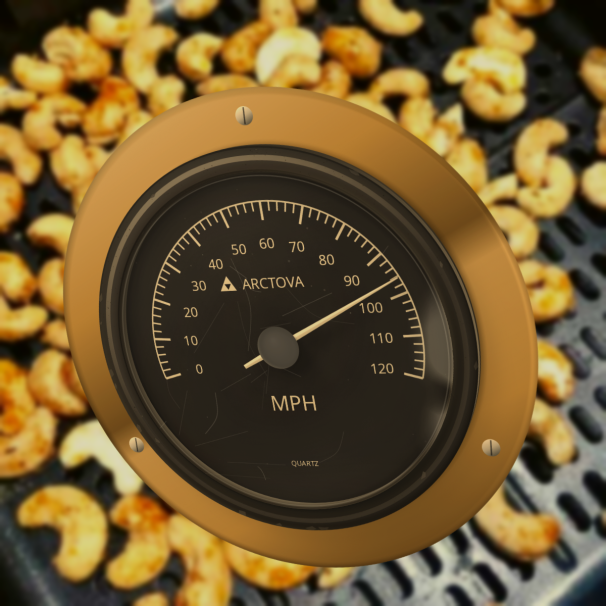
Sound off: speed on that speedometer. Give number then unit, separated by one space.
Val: 96 mph
